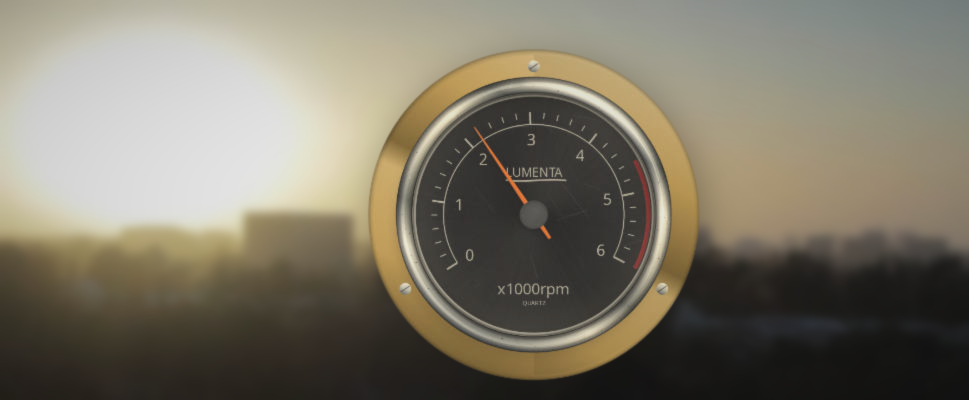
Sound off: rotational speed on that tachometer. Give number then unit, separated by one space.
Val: 2200 rpm
